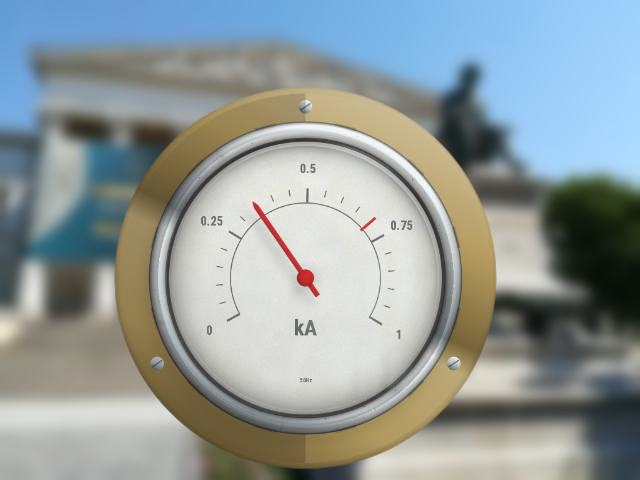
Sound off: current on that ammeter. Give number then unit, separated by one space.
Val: 0.35 kA
